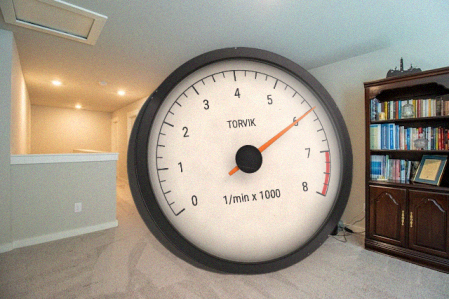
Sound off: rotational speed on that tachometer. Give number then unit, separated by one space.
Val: 6000 rpm
